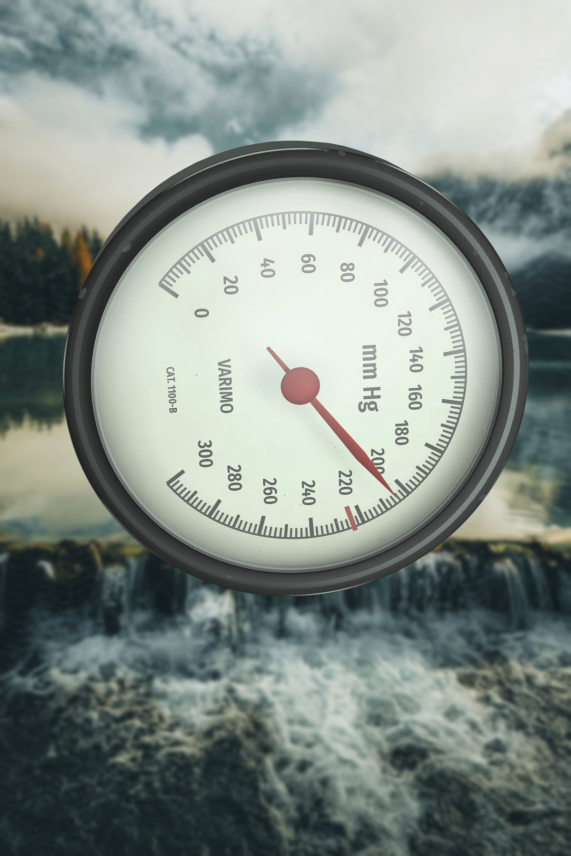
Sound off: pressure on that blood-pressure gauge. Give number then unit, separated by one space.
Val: 204 mmHg
